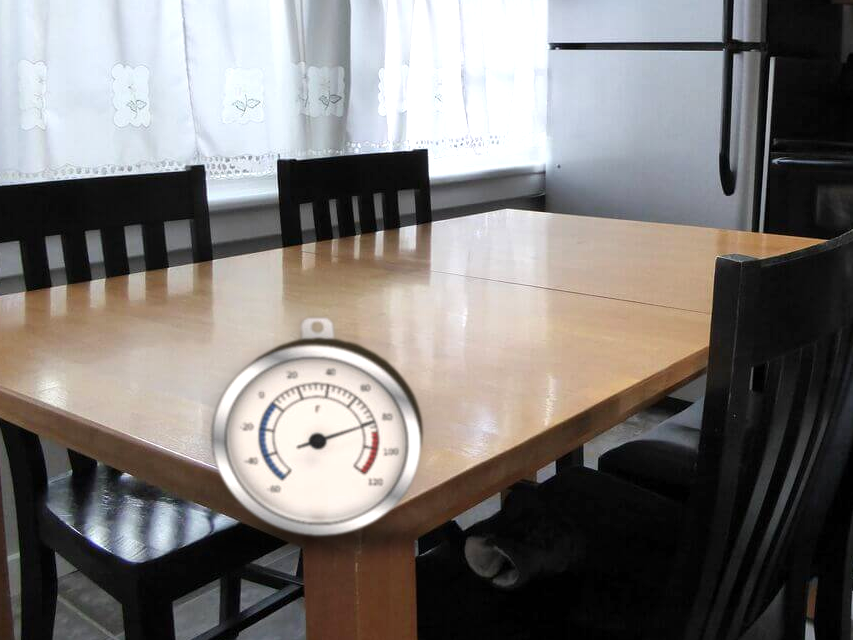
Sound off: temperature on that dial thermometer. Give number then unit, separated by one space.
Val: 80 °F
